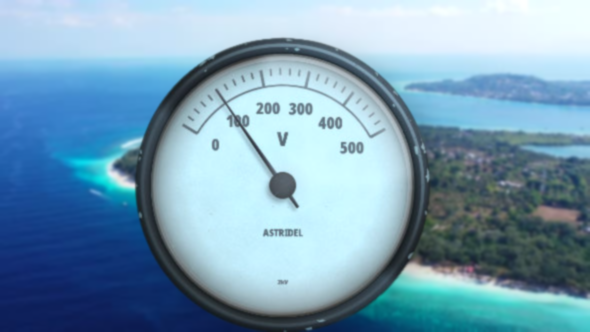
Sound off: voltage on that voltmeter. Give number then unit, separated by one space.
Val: 100 V
